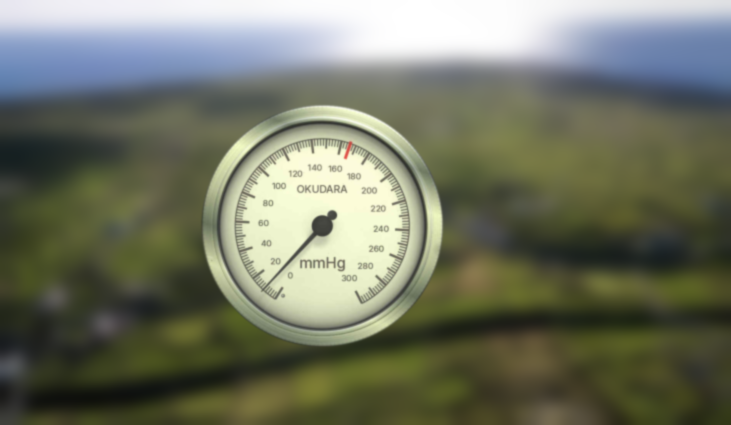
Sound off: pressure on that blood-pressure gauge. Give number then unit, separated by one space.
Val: 10 mmHg
